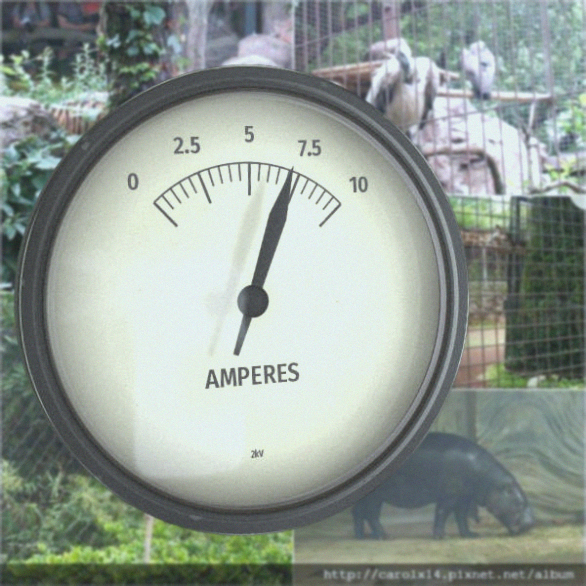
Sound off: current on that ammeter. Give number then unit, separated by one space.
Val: 7 A
